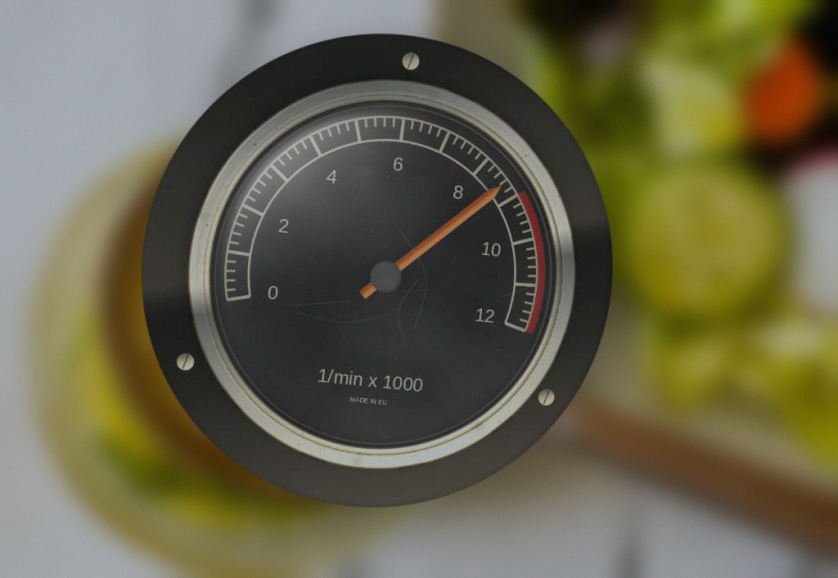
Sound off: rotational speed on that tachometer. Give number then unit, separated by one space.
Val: 8600 rpm
